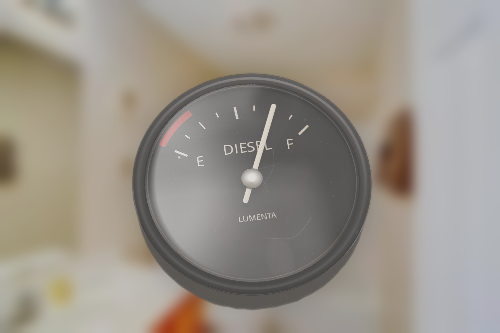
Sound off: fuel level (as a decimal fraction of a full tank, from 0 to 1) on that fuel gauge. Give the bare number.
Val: 0.75
